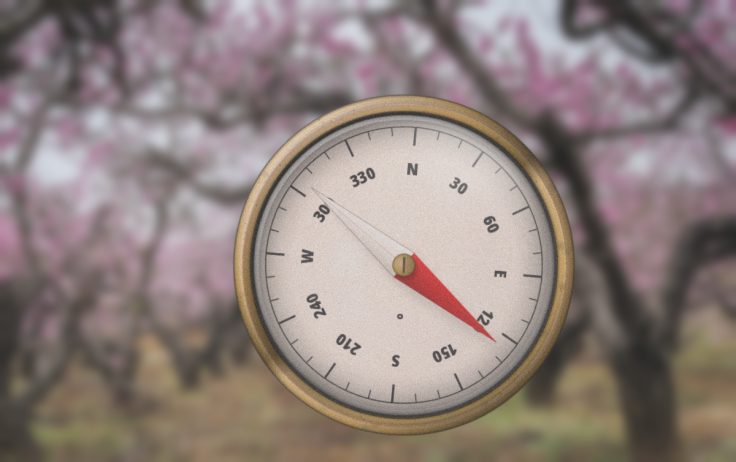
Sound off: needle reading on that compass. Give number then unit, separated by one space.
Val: 125 °
